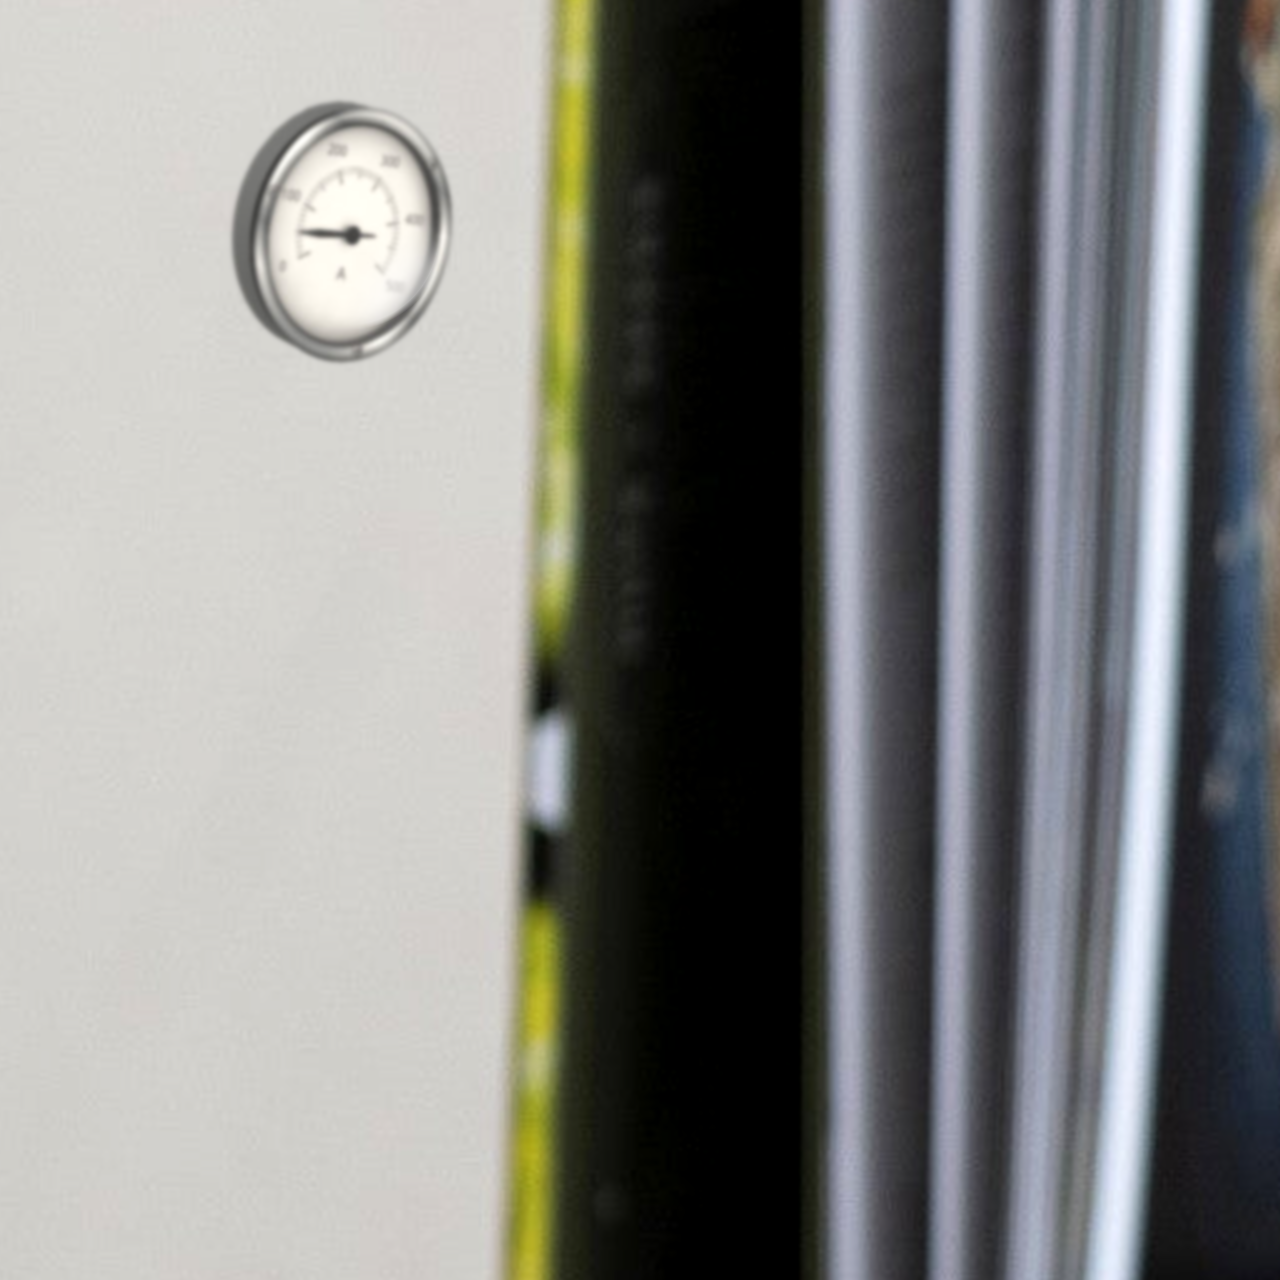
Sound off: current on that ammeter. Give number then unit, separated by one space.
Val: 50 A
